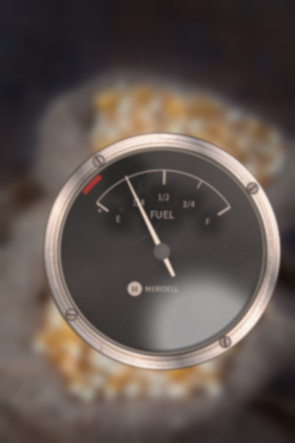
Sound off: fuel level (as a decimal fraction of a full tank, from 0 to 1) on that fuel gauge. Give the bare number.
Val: 0.25
